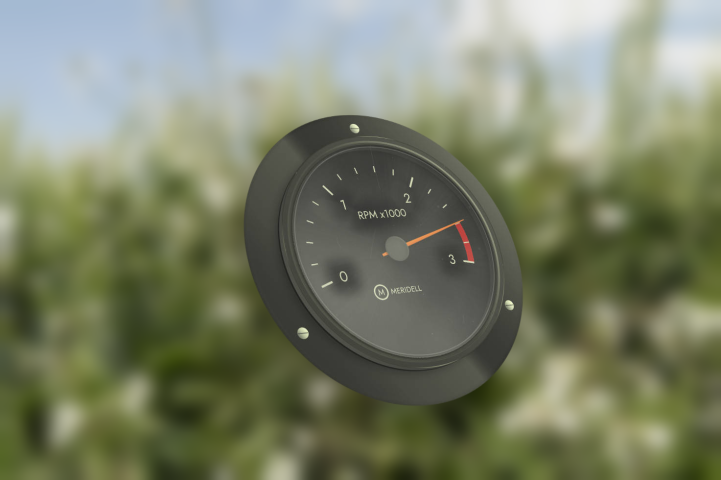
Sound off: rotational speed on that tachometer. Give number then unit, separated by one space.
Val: 2600 rpm
